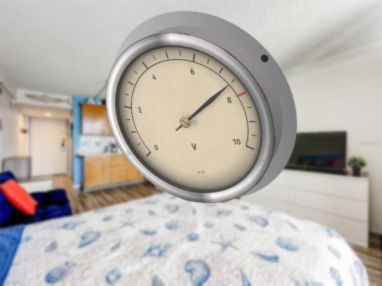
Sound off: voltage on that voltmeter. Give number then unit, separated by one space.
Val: 7.5 V
